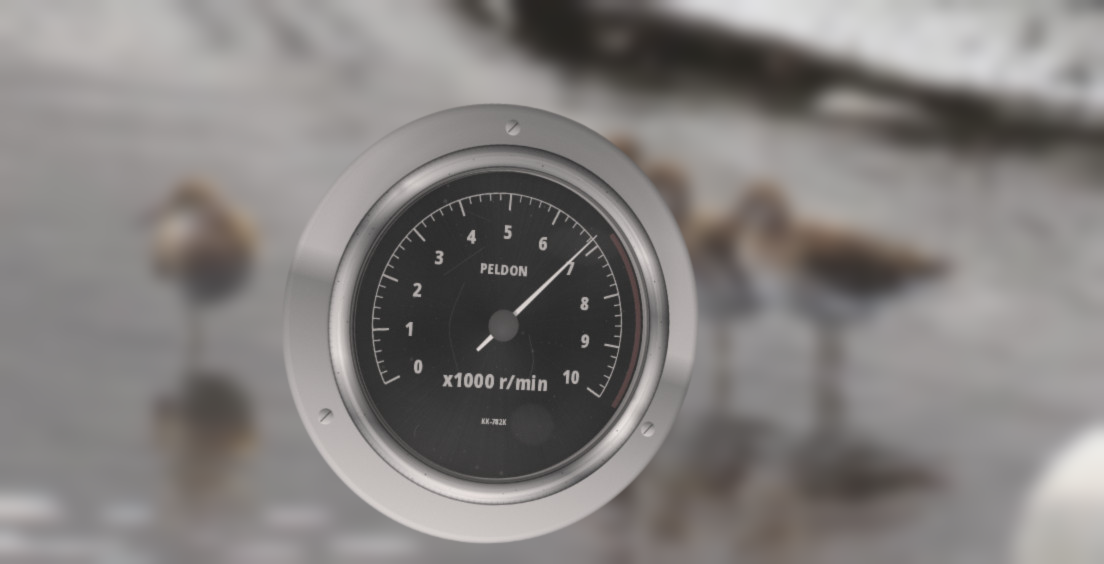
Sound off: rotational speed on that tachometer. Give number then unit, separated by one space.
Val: 6800 rpm
